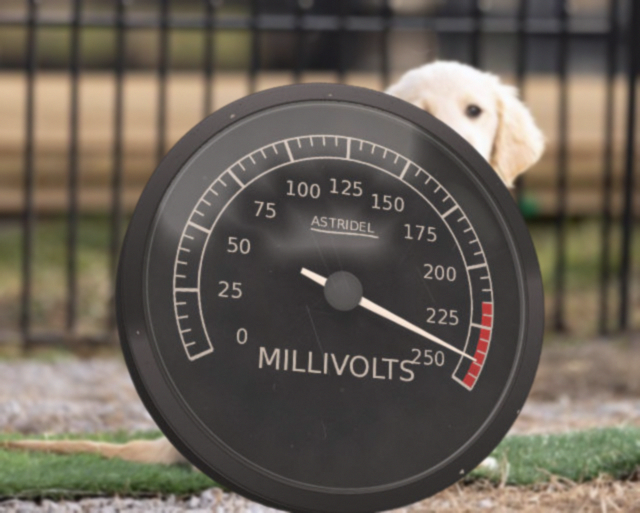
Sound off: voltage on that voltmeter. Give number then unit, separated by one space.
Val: 240 mV
